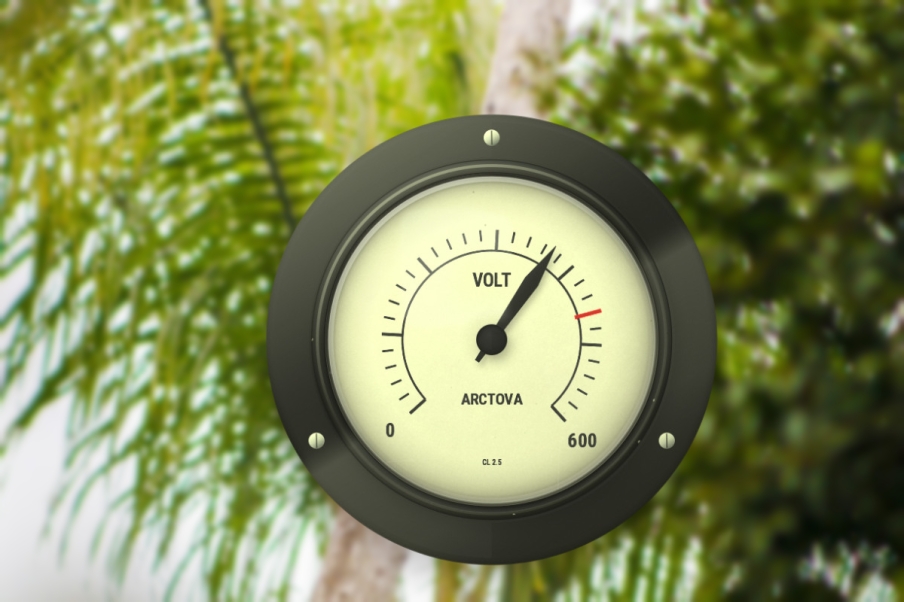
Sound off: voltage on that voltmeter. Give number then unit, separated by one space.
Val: 370 V
